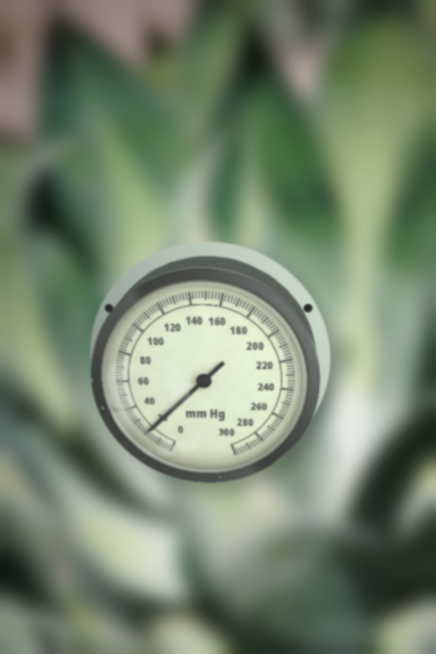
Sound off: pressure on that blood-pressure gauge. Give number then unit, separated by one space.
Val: 20 mmHg
